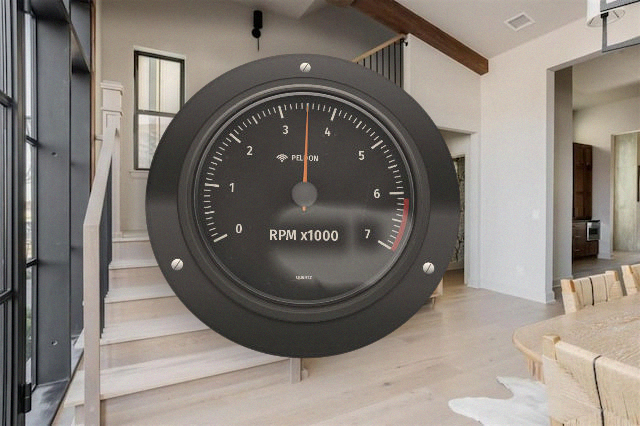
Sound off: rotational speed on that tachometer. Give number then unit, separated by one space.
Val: 3500 rpm
